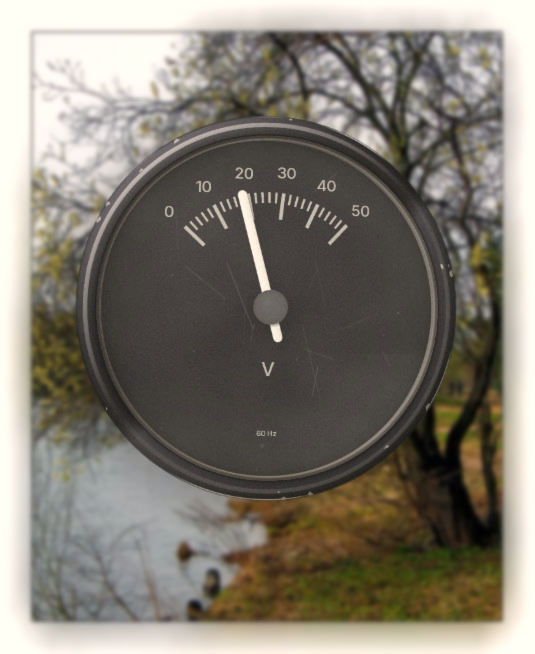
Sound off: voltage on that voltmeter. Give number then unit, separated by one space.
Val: 18 V
